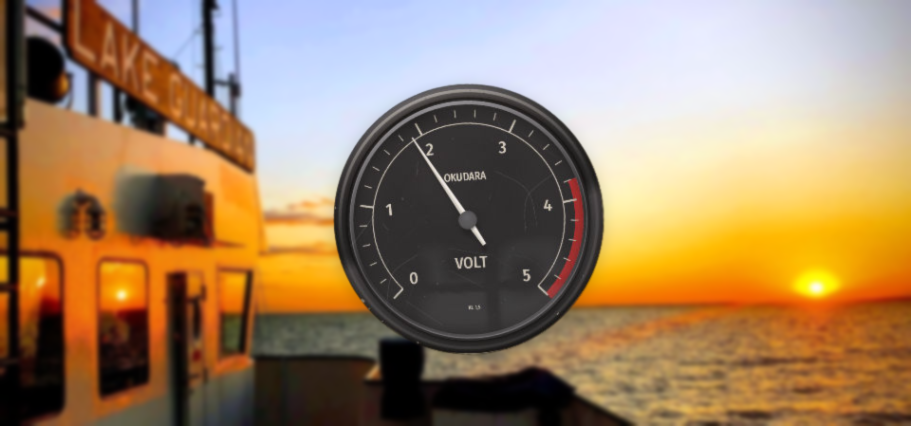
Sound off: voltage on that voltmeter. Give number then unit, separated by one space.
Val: 1.9 V
